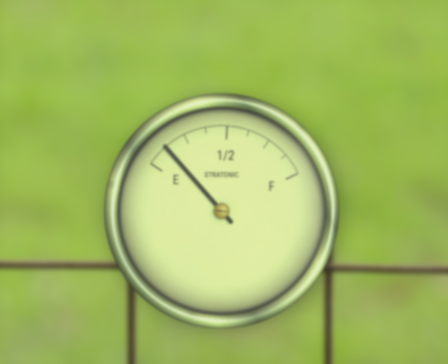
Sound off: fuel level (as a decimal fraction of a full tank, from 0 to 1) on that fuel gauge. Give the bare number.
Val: 0.125
